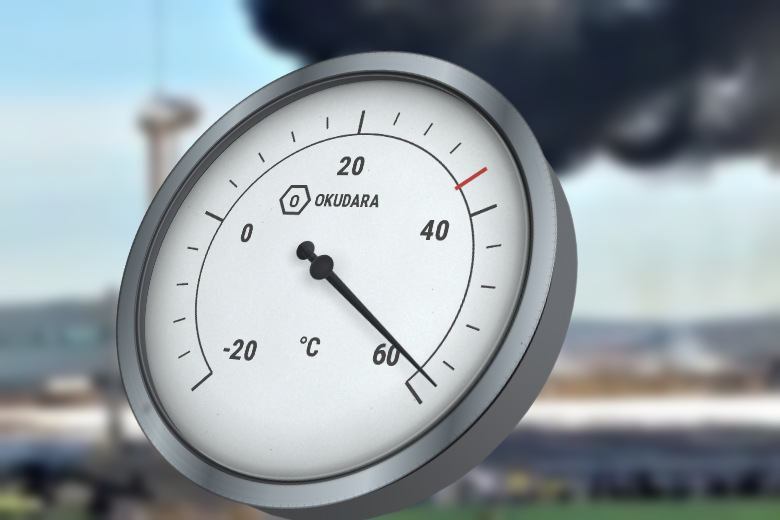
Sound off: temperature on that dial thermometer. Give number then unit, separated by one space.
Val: 58 °C
